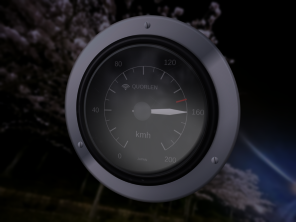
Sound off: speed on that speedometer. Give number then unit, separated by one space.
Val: 160 km/h
